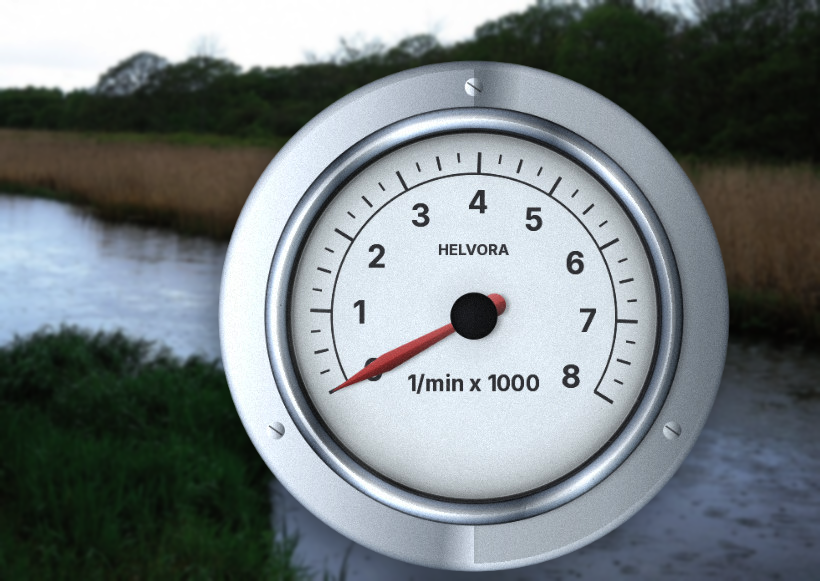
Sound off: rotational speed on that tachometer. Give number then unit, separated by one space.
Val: 0 rpm
